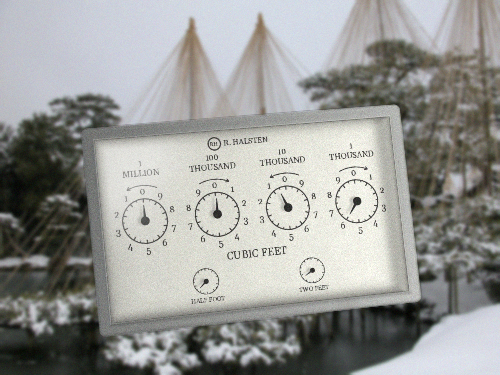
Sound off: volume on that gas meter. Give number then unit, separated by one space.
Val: 600 ft³
